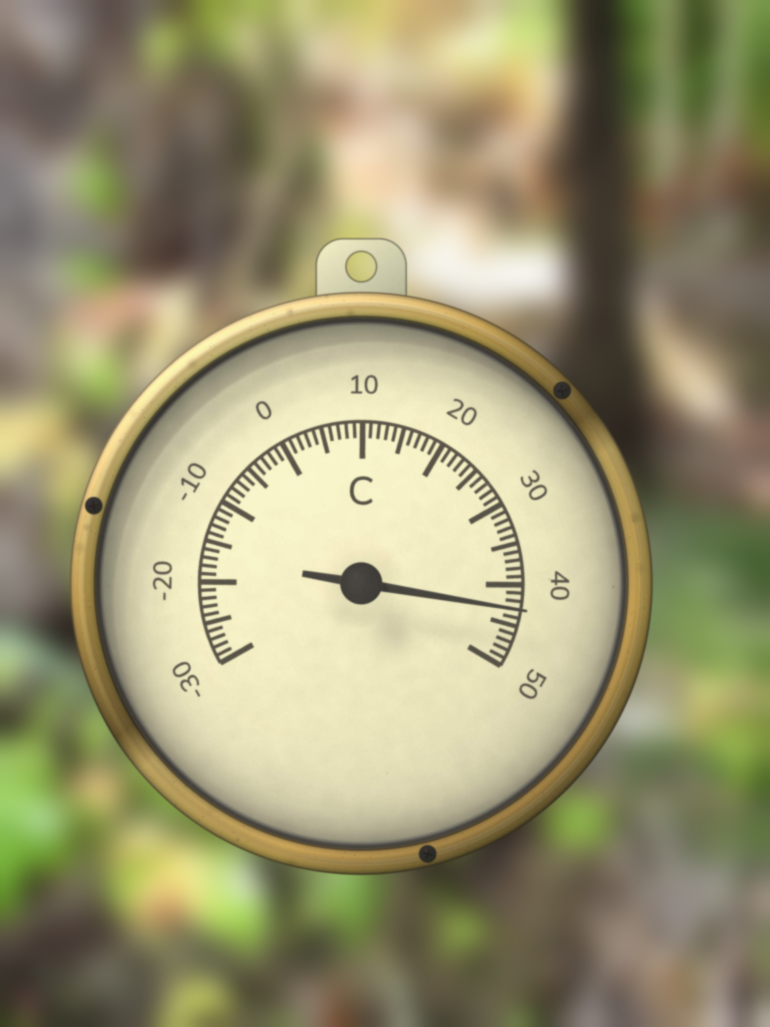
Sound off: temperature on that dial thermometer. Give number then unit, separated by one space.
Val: 43 °C
